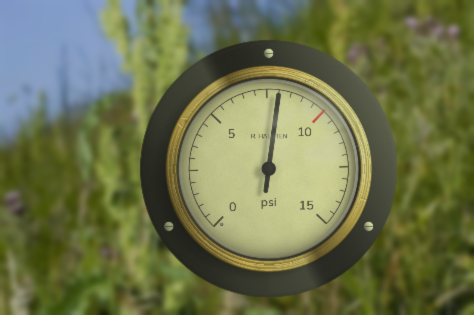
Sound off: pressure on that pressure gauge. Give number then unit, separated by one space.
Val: 8 psi
